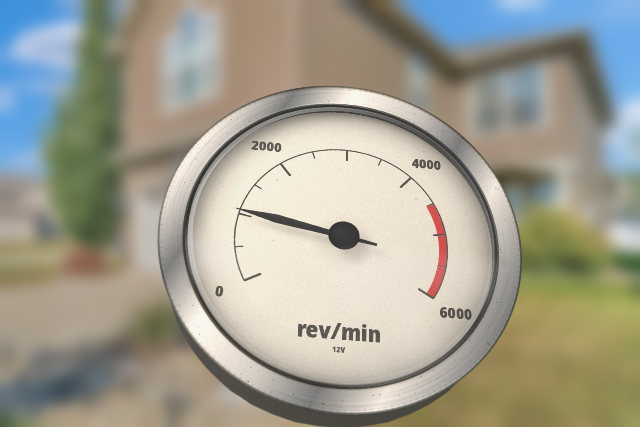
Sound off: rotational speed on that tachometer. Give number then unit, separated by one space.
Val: 1000 rpm
